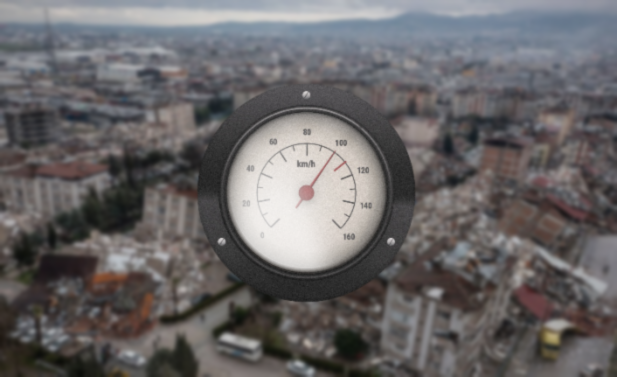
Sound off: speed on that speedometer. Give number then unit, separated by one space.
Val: 100 km/h
